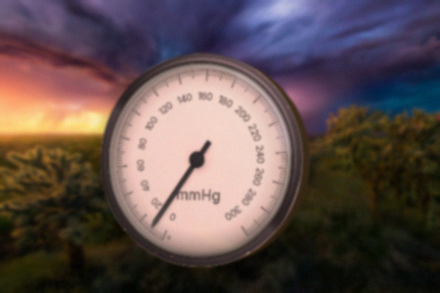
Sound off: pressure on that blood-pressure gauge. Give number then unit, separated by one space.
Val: 10 mmHg
